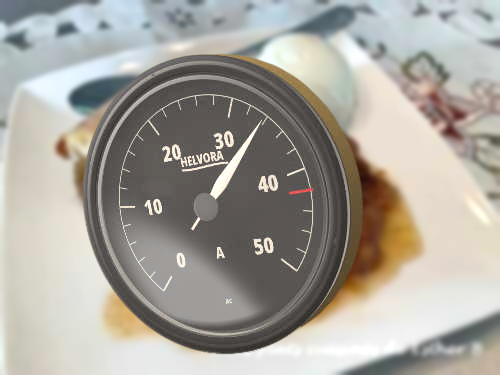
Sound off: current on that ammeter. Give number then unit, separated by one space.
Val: 34 A
